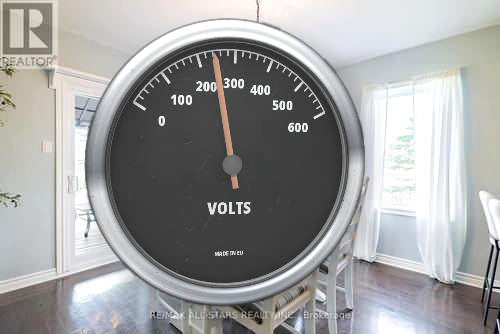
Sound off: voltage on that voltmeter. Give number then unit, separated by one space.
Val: 240 V
